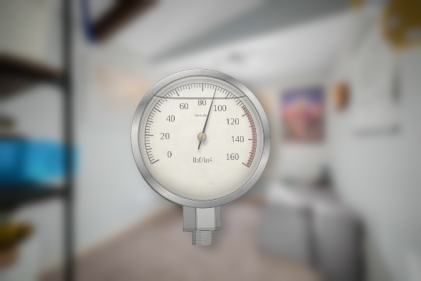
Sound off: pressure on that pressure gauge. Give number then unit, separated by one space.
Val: 90 psi
